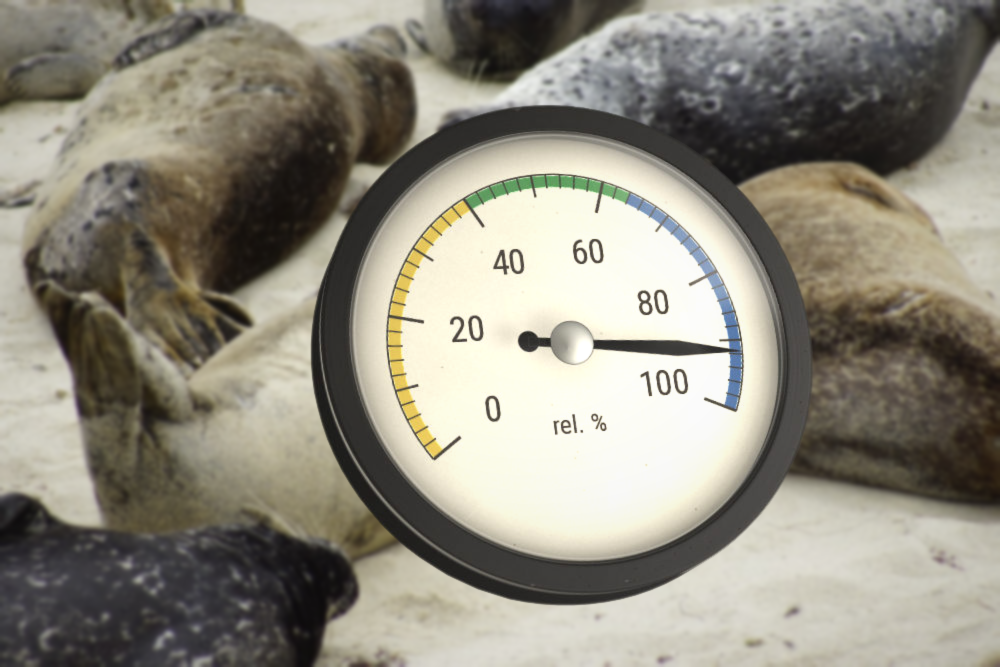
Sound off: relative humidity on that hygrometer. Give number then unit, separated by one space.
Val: 92 %
